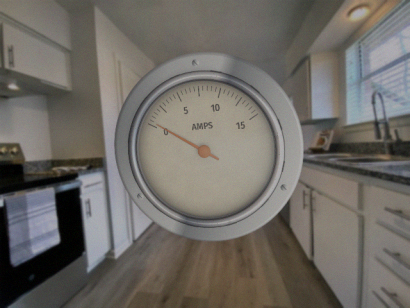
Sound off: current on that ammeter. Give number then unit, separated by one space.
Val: 0.5 A
